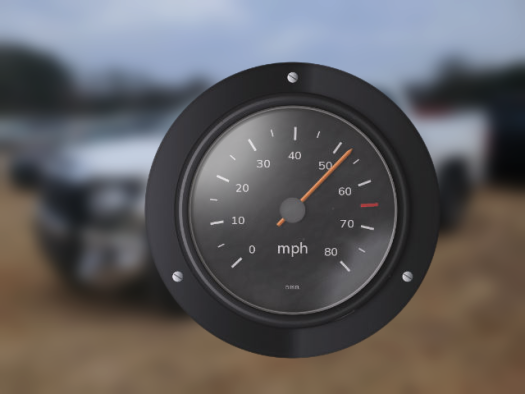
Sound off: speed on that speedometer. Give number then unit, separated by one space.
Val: 52.5 mph
